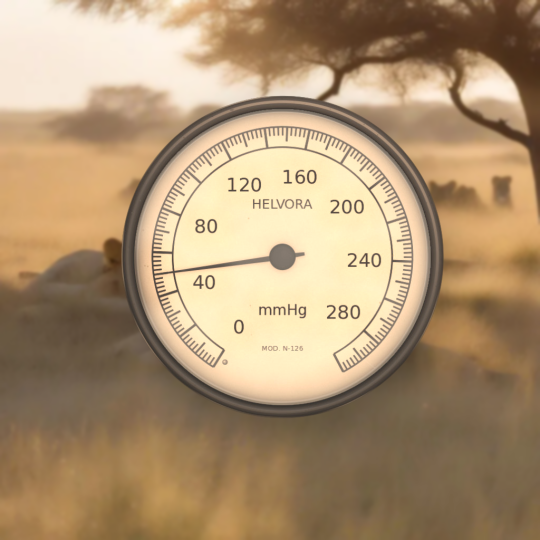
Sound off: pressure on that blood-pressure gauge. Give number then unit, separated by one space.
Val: 50 mmHg
